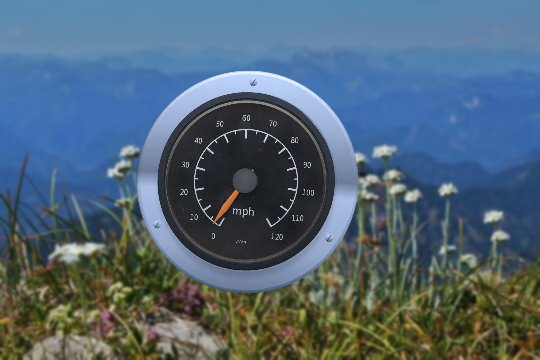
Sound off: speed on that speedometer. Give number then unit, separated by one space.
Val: 2.5 mph
